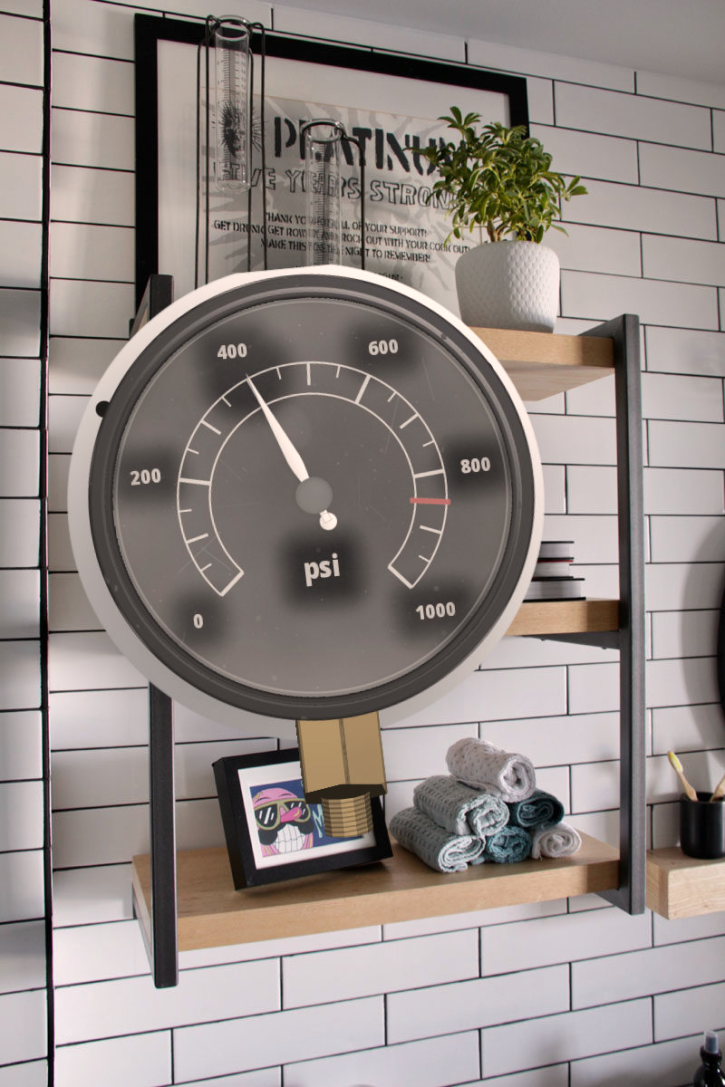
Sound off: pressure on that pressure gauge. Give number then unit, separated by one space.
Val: 400 psi
